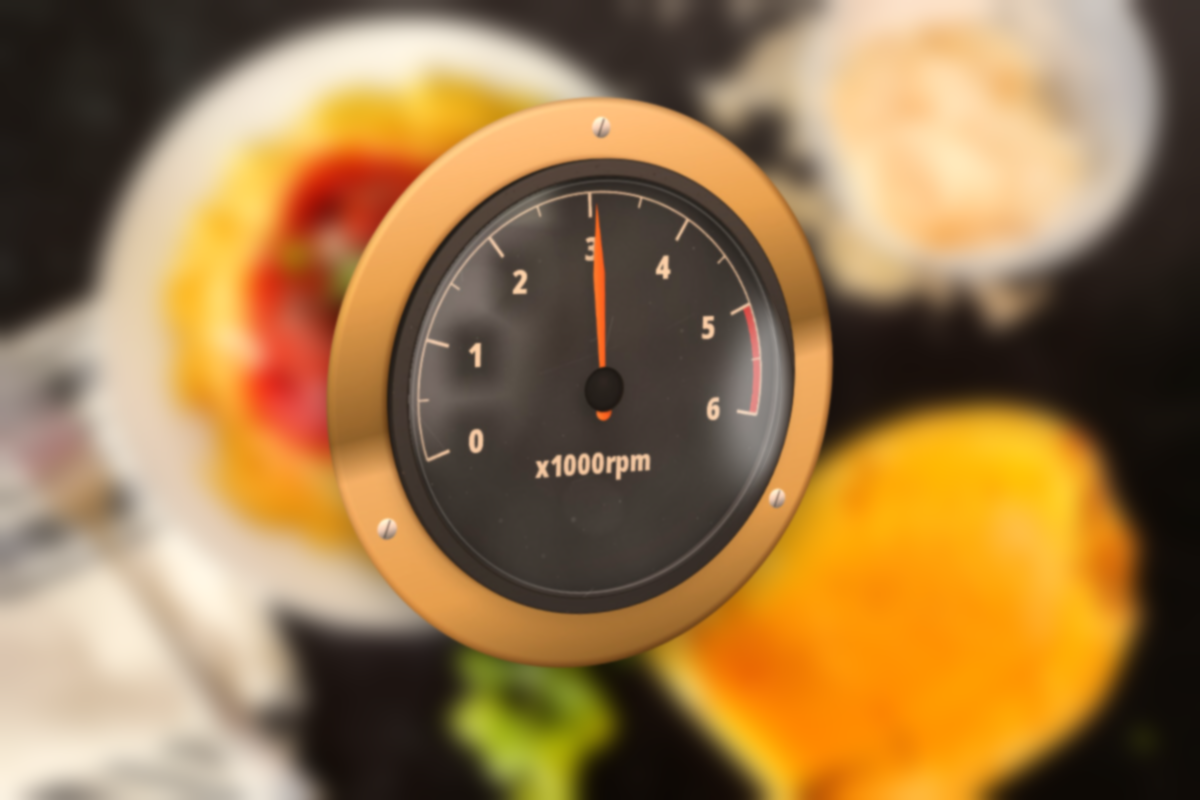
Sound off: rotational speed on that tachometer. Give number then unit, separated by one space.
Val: 3000 rpm
